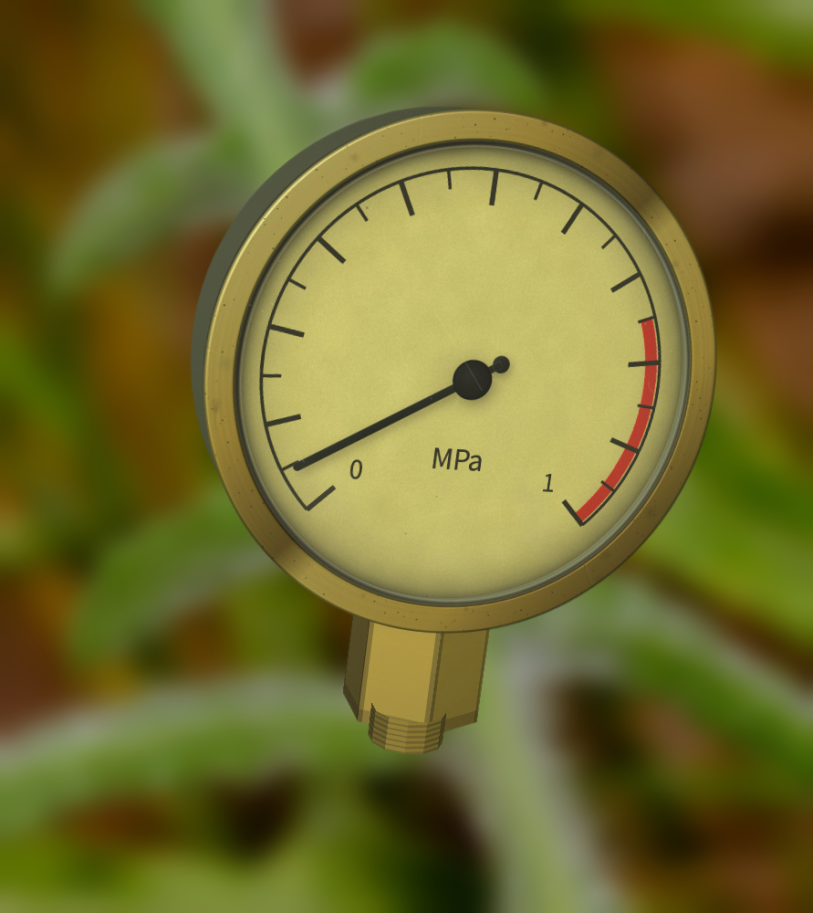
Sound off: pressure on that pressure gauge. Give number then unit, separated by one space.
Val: 0.05 MPa
